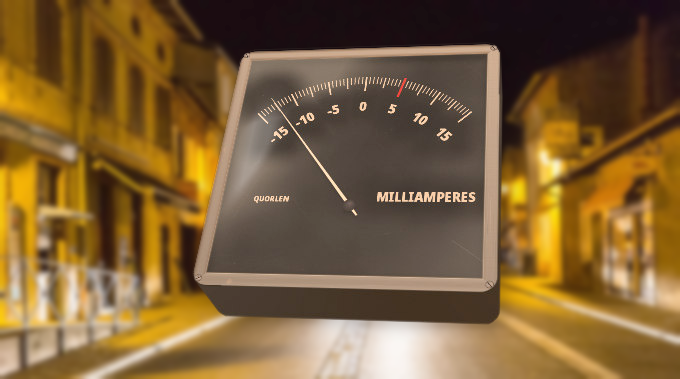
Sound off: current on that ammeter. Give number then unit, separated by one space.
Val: -12.5 mA
